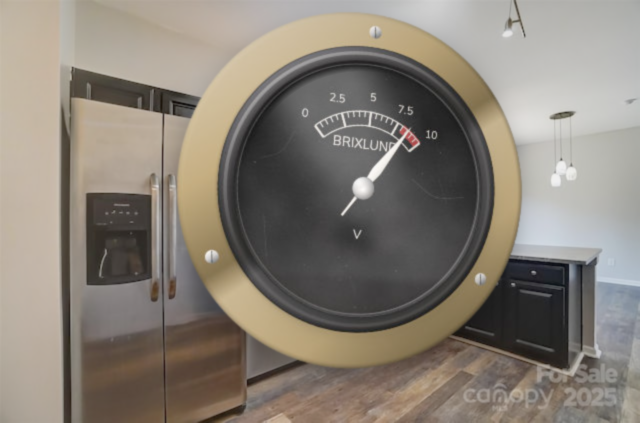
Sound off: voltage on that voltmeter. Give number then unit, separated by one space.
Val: 8.5 V
